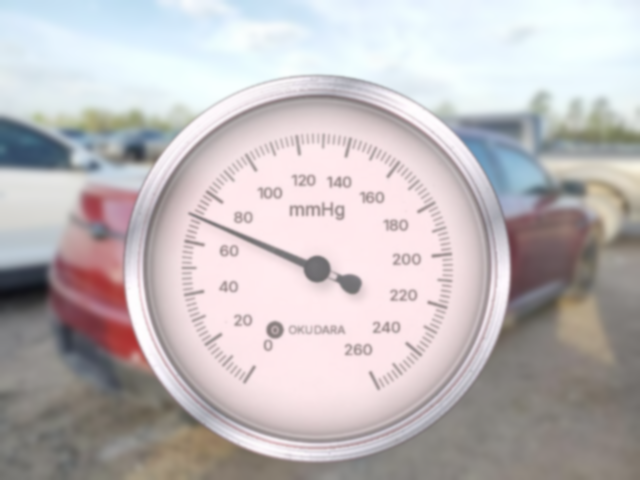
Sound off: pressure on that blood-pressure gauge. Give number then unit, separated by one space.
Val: 70 mmHg
